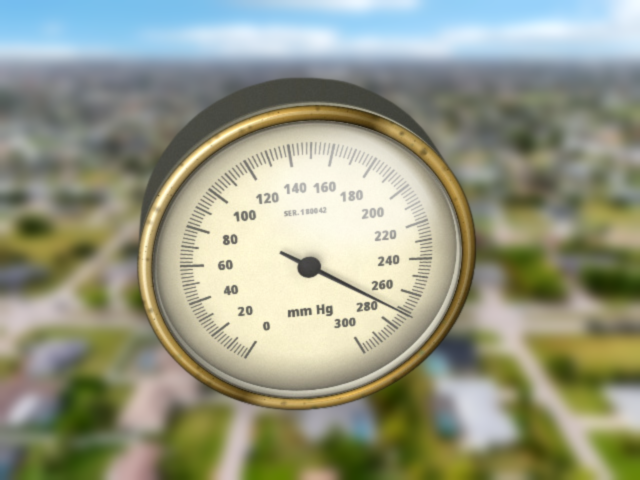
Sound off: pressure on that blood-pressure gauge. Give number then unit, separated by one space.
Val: 270 mmHg
